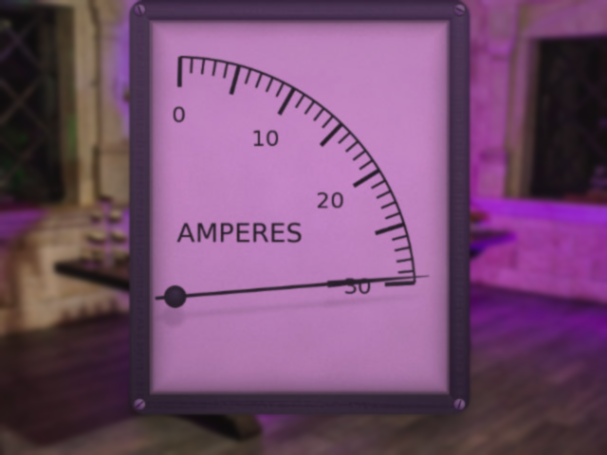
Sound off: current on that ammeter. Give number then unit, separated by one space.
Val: 29.5 A
